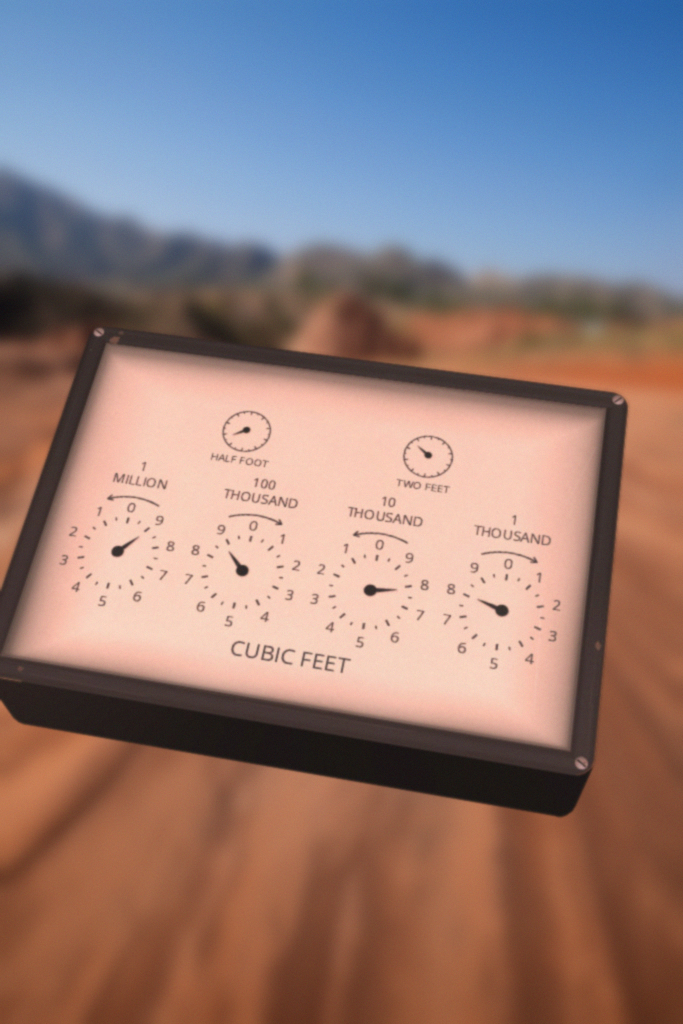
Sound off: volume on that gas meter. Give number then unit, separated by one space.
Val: 887800 ft³
